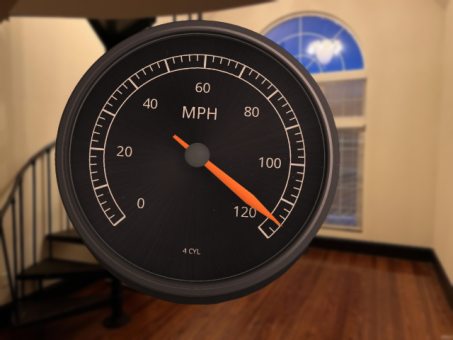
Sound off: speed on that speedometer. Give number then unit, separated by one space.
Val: 116 mph
